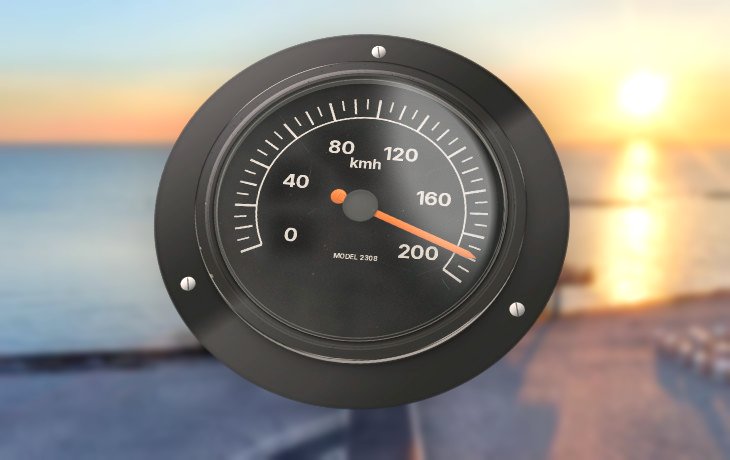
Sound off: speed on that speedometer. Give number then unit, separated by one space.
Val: 190 km/h
